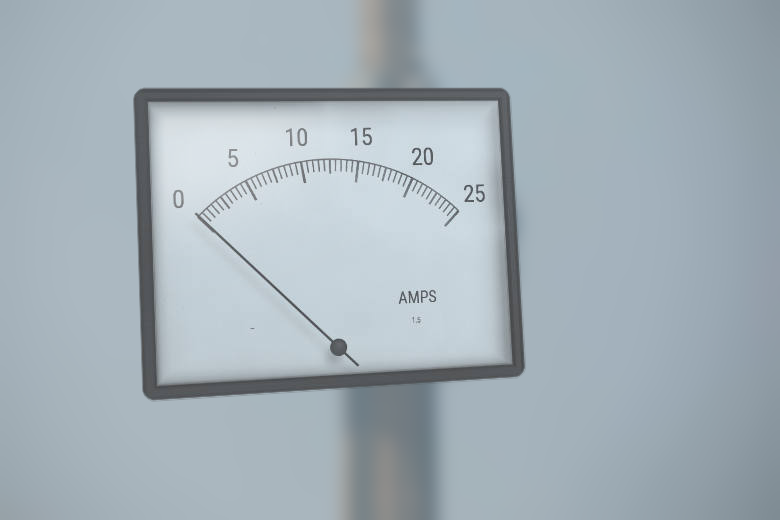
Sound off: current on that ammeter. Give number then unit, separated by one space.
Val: 0 A
